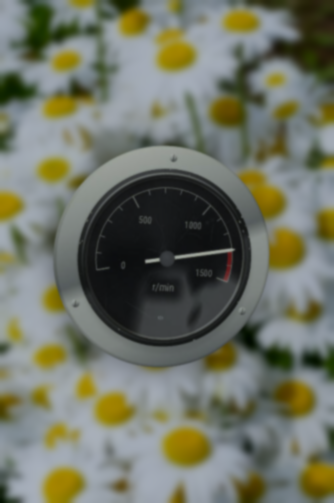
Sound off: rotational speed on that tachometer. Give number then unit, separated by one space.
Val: 1300 rpm
